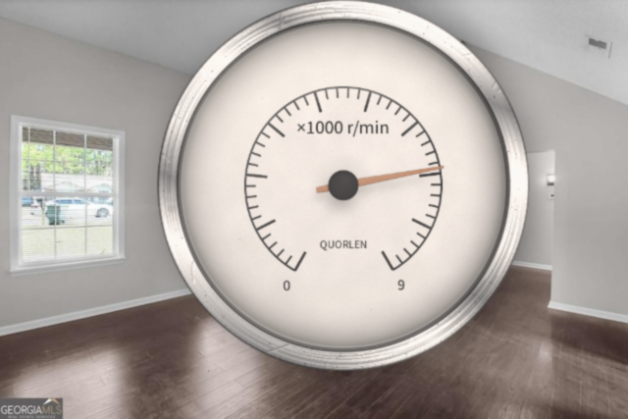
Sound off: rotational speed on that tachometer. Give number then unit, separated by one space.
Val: 6900 rpm
